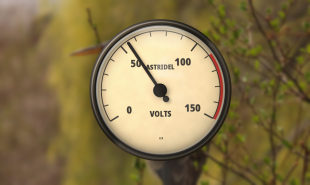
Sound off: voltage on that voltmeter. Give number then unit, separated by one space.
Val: 55 V
